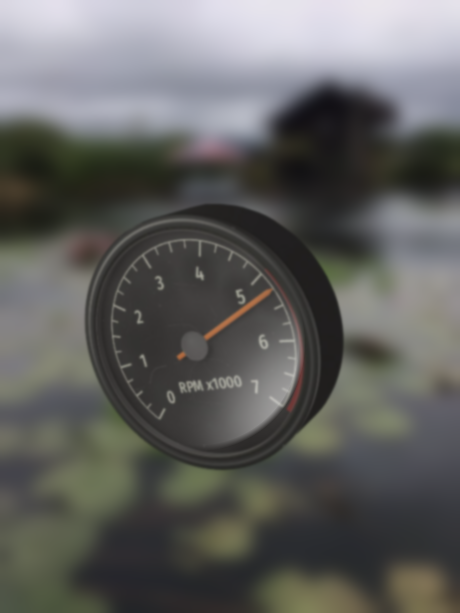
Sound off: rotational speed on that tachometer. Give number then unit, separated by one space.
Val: 5250 rpm
